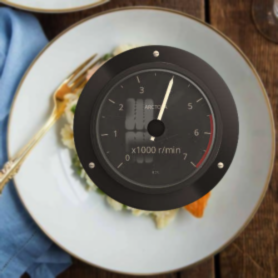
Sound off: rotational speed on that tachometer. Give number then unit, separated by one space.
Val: 4000 rpm
